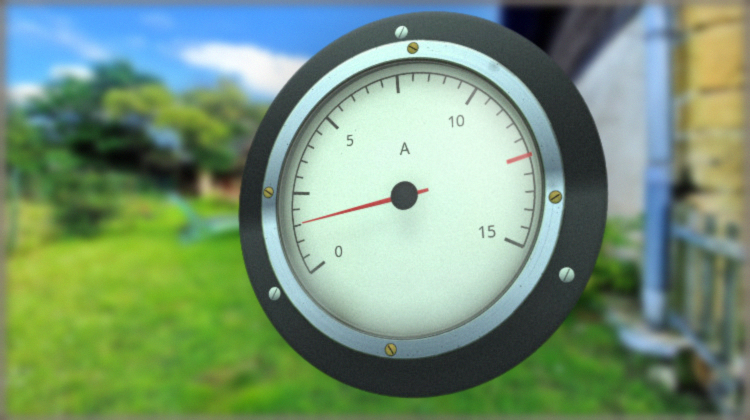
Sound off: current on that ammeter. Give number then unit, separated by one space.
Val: 1.5 A
